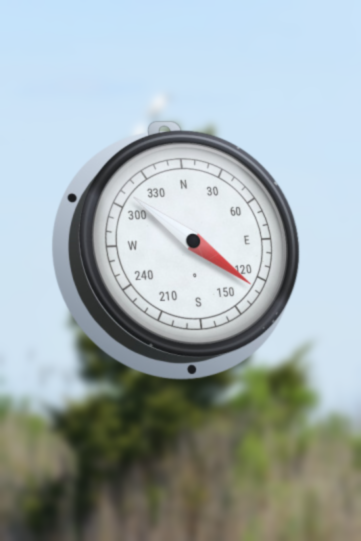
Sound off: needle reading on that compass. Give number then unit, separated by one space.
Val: 130 °
